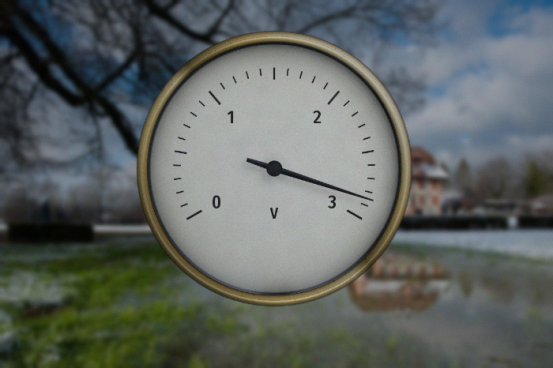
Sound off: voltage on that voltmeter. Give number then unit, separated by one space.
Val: 2.85 V
